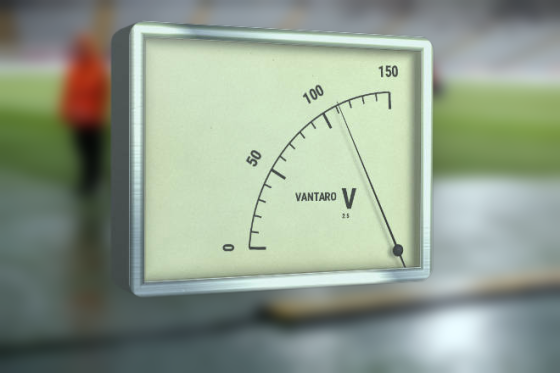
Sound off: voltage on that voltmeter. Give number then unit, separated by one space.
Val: 110 V
